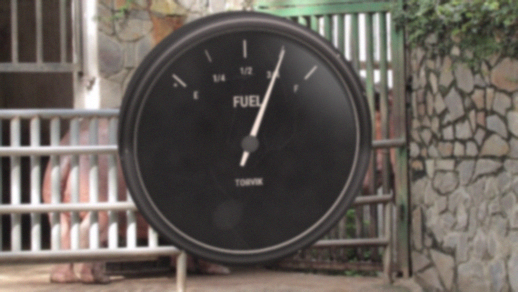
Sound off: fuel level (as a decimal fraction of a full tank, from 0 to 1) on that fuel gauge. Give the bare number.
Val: 0.75
